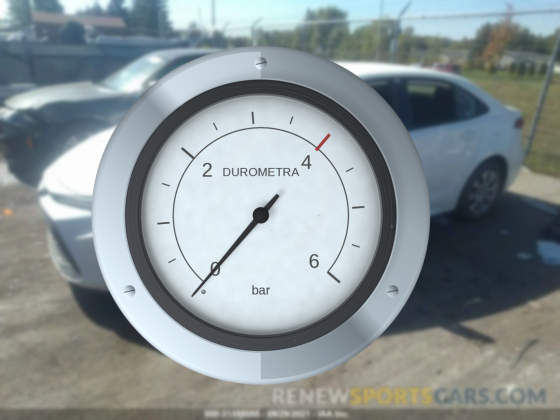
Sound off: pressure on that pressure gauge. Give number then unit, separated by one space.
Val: 0 bar
